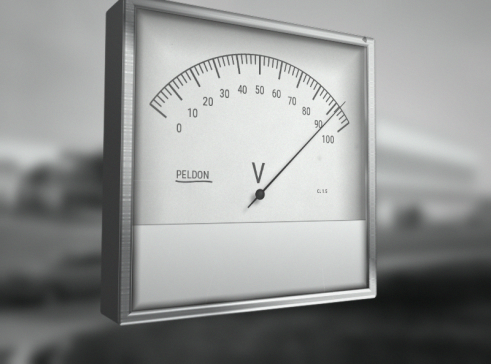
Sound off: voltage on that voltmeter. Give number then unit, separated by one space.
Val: 92 V
